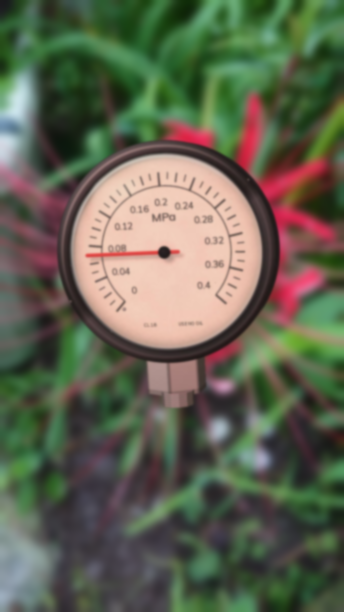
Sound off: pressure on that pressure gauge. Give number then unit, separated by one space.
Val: 0.07 MPa
